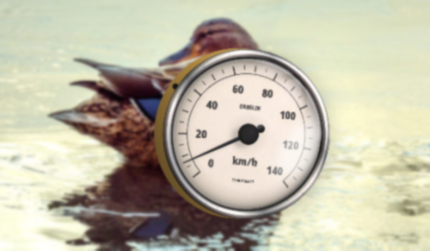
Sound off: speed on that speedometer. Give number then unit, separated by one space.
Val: 7.5 km/h
